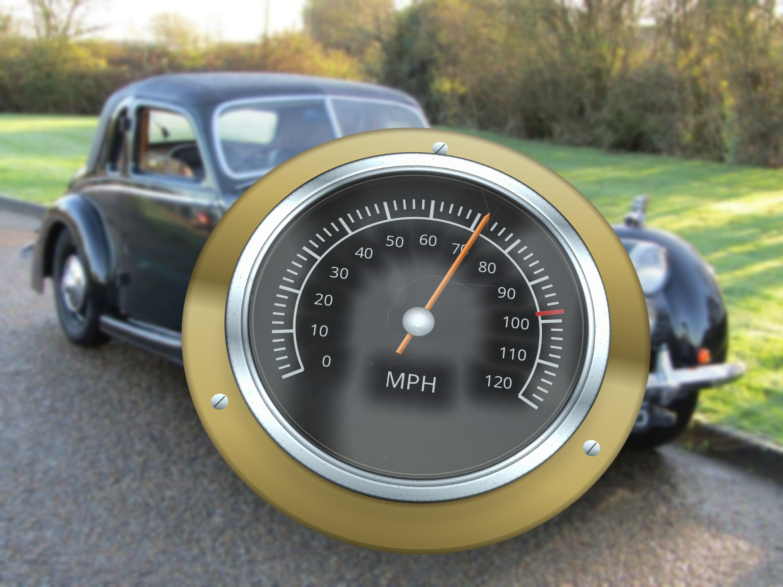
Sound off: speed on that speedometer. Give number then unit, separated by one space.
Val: 72 mph
